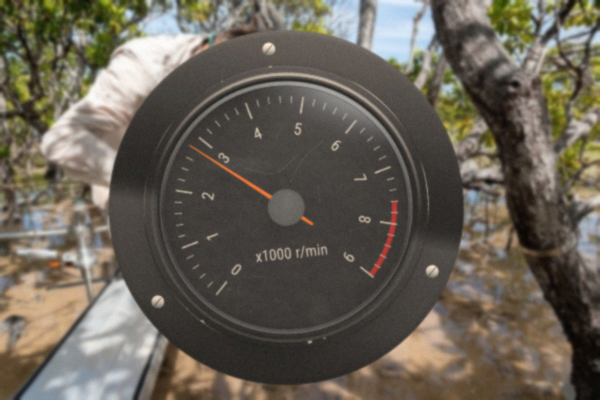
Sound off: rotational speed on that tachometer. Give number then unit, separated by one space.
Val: 2800 rpm
